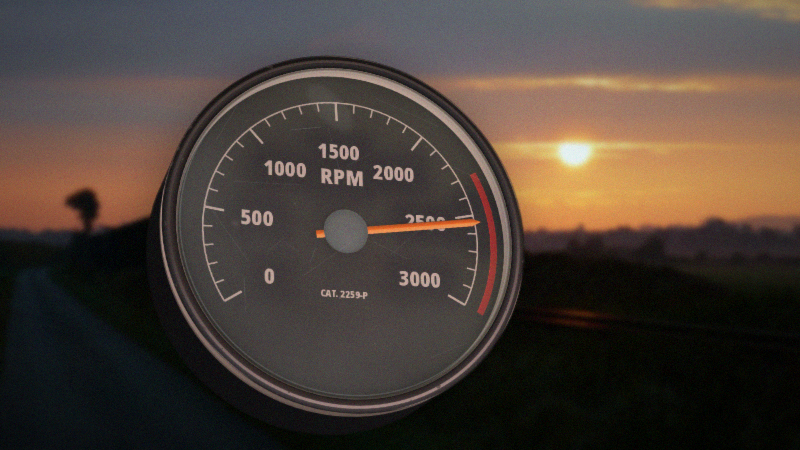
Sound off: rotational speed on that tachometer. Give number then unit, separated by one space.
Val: 2550 rpm
